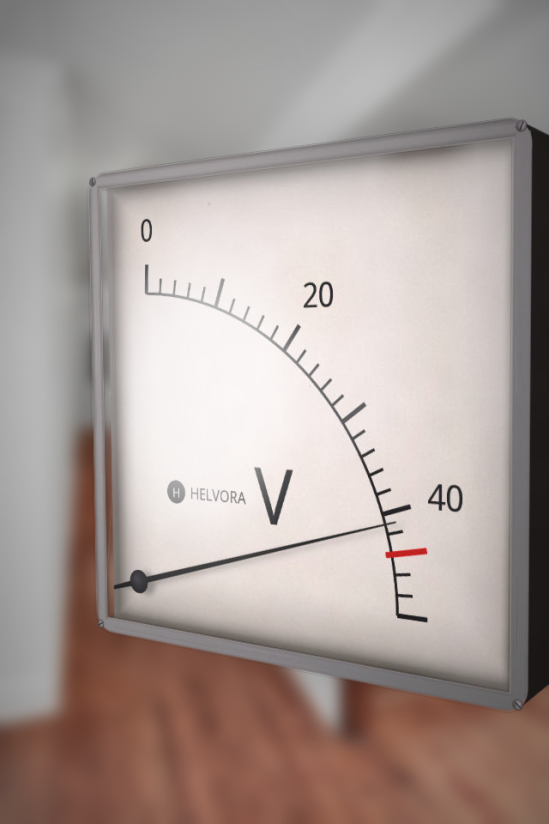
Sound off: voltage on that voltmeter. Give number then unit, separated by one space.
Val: 41 V
